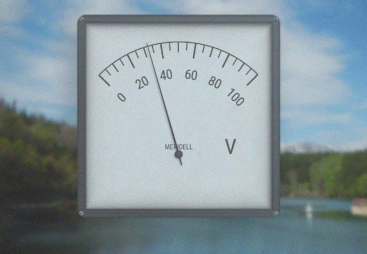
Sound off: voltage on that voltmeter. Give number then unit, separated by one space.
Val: 32.5 V
